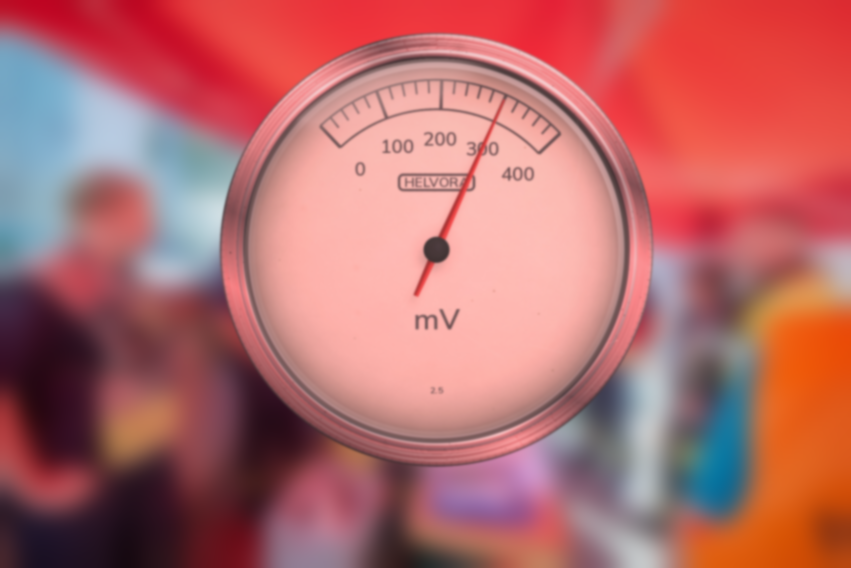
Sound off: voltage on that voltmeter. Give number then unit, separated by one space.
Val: 300 mV
